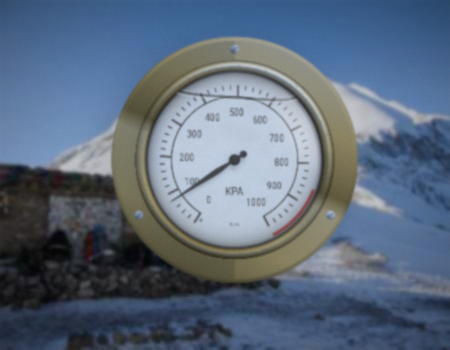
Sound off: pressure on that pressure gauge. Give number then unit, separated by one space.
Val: 80 kPa
